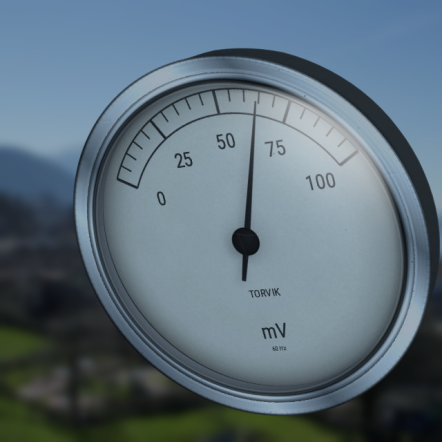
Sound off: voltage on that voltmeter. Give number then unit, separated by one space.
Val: 65 mV
